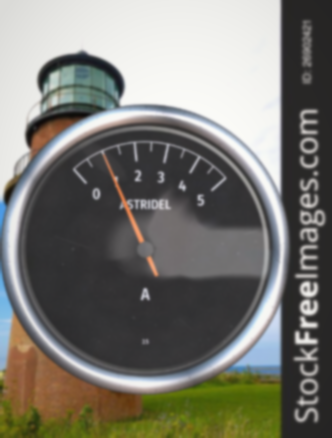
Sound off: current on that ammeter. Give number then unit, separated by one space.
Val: 1 A
